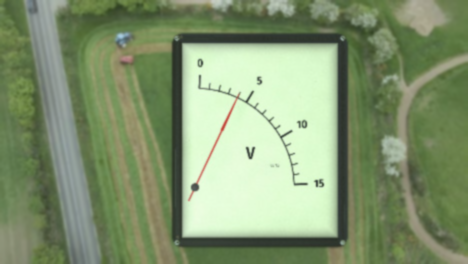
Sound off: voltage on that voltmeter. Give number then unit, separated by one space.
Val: 4 V
